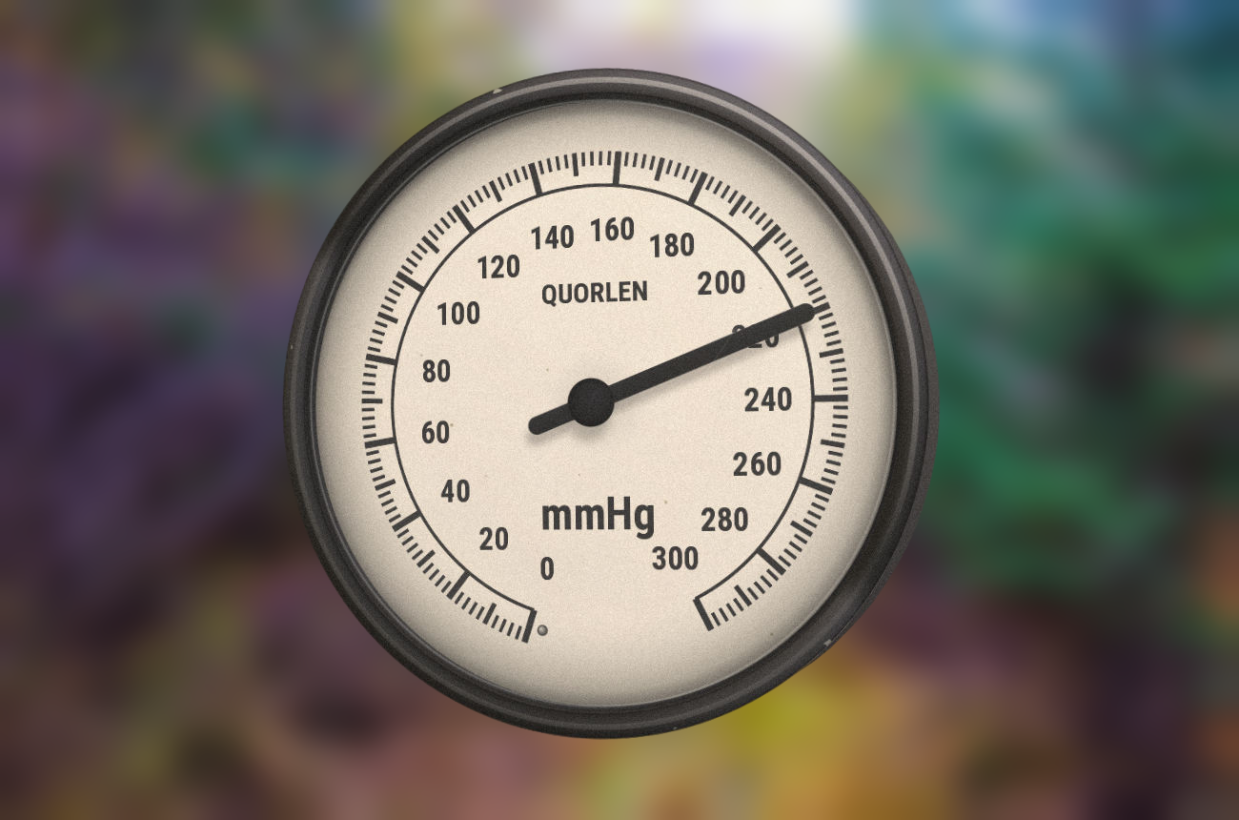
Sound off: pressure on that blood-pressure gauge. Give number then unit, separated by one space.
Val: 220 mmHg
